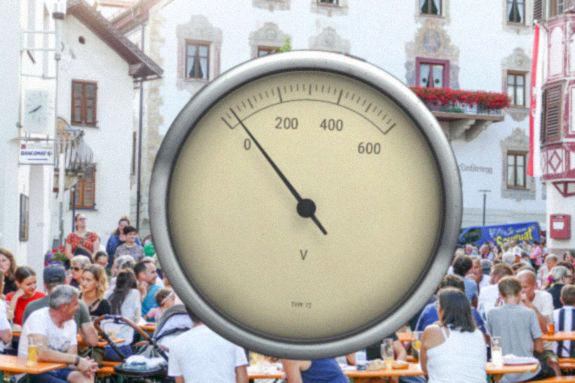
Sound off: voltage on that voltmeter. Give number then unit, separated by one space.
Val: 40 V
